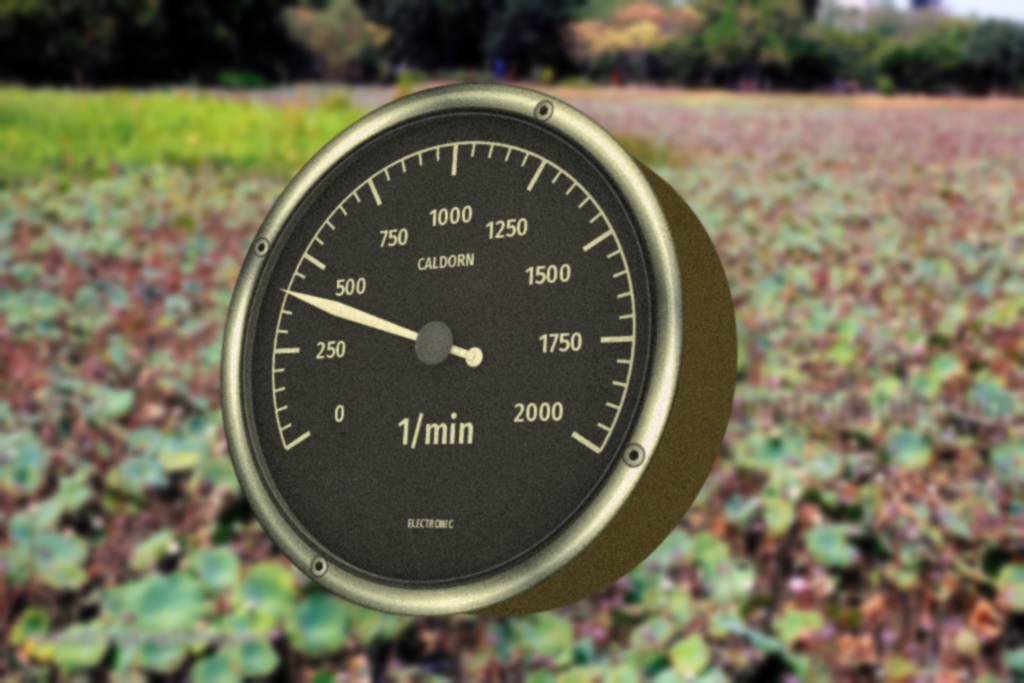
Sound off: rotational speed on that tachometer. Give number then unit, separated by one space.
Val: 400 rpm
